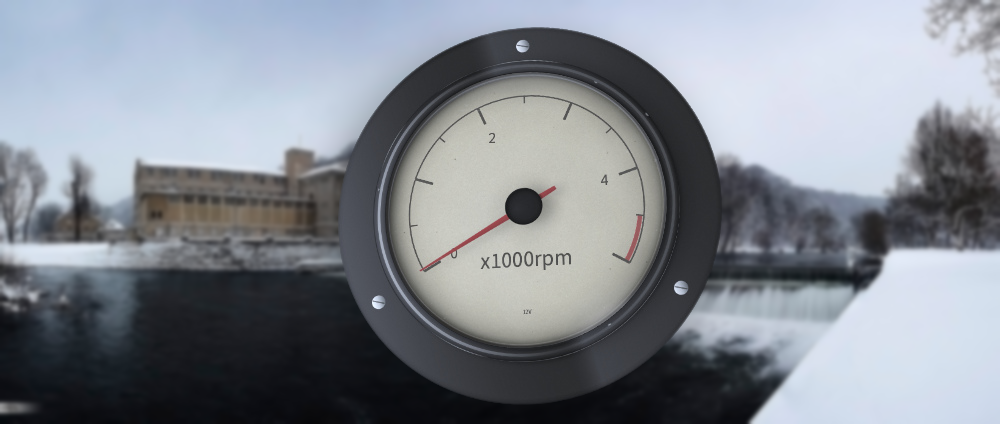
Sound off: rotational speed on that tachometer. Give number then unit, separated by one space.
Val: 0 rpm
